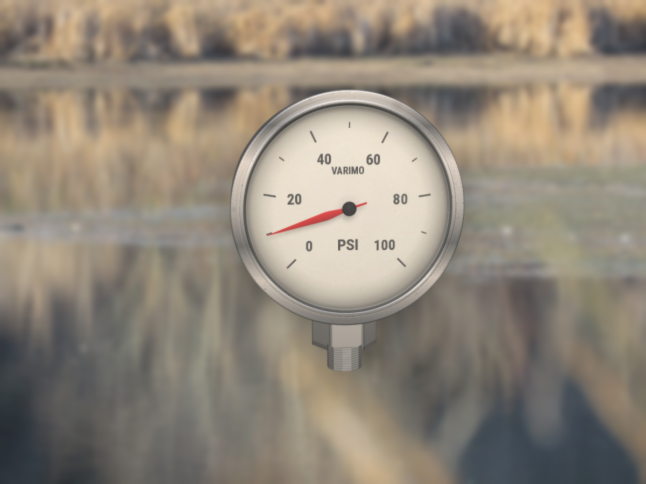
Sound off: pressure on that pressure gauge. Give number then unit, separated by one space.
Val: 10 psi
